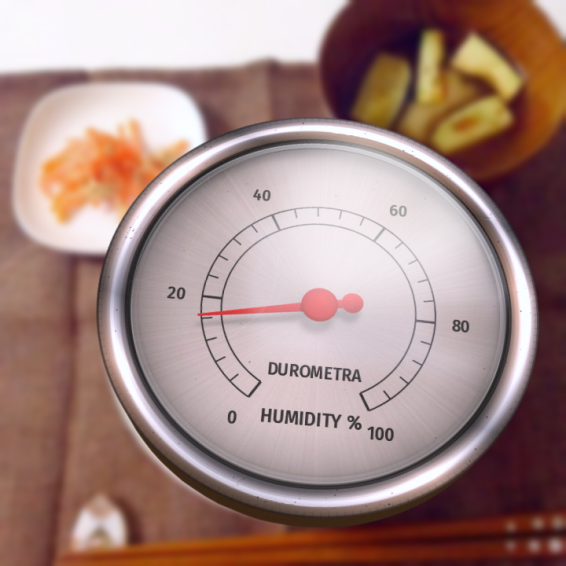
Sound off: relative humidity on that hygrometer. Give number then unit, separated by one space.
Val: 16 %
